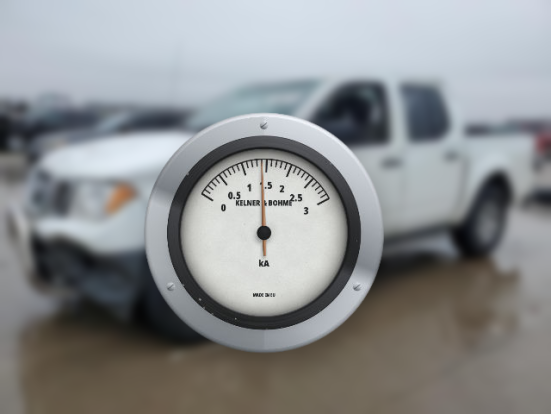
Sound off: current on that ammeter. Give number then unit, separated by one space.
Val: 1.4 kA
